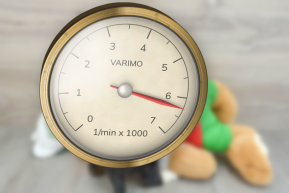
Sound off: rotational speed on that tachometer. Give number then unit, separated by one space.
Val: 6250 rpm
